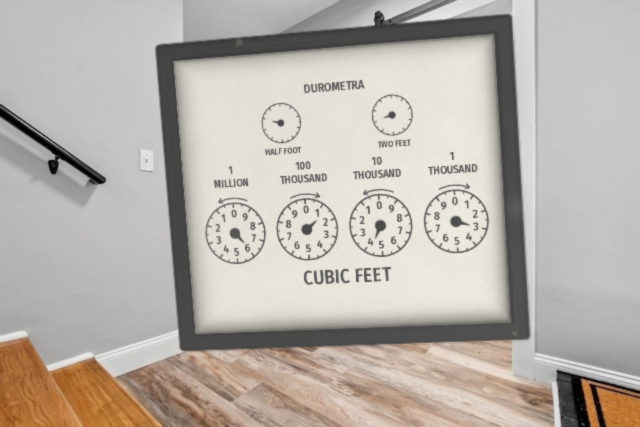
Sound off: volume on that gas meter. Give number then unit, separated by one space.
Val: 614300 ft³
